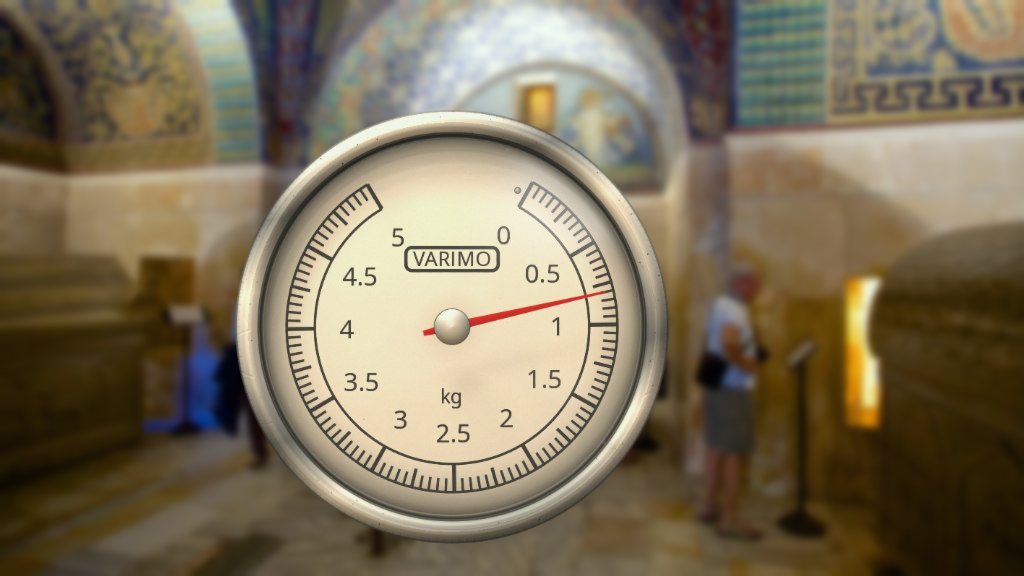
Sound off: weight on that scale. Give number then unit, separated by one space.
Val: 0.8 kg
